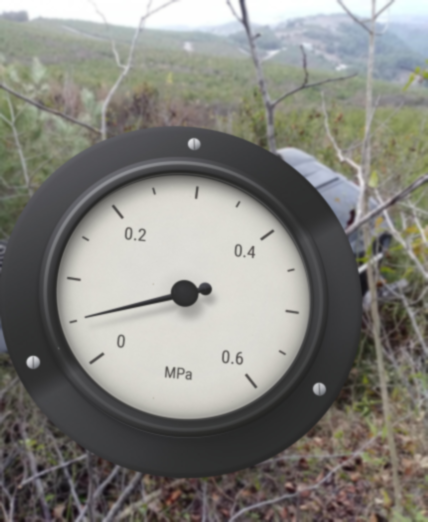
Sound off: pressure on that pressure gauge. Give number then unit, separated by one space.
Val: 0.05 MPa
